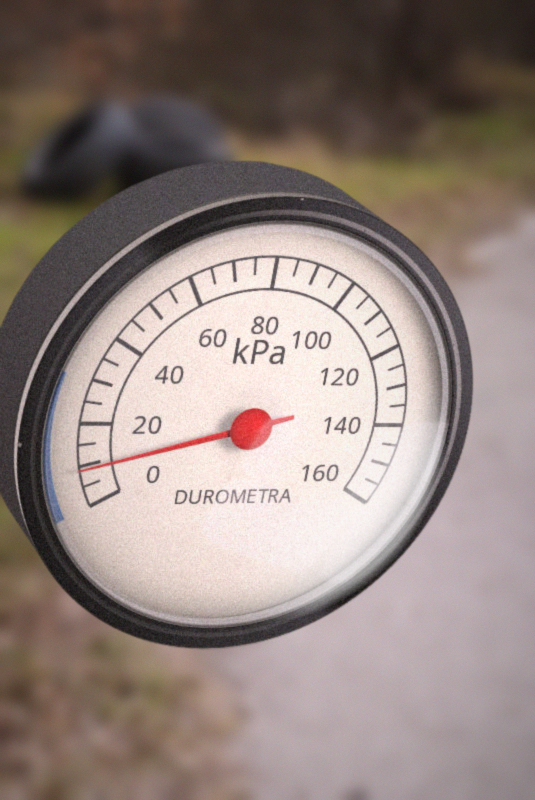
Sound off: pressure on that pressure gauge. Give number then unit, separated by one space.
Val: 10 kPa
